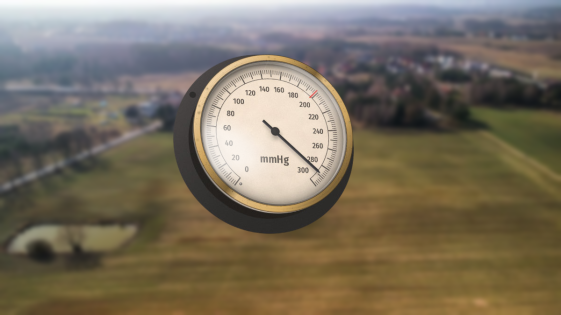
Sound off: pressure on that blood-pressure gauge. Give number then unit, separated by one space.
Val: 290 mmHg
